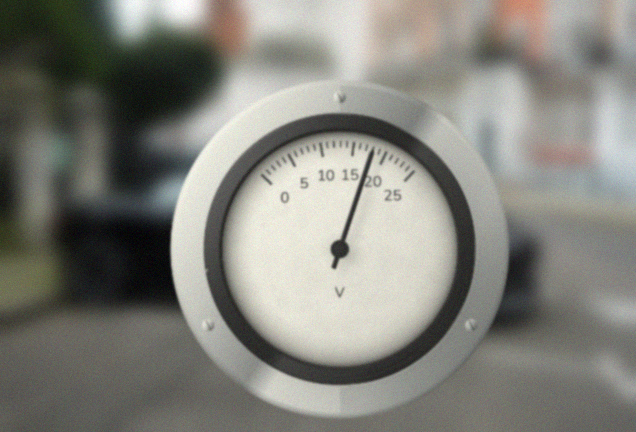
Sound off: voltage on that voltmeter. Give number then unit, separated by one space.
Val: 18 V
